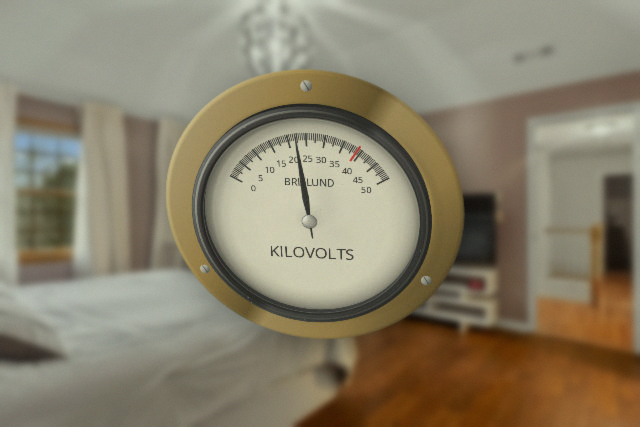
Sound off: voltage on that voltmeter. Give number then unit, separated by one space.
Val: 22.5 kV
